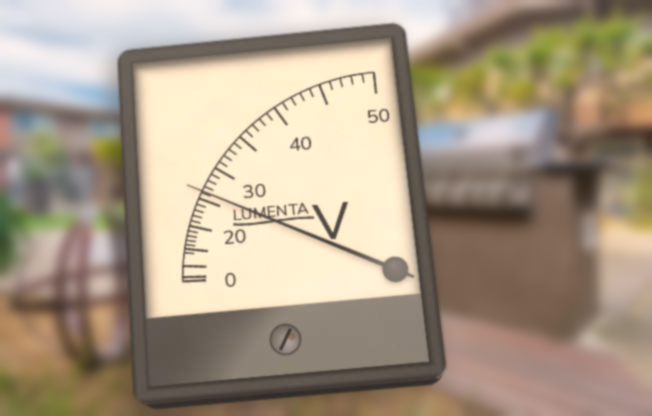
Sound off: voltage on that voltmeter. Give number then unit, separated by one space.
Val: 26 V
